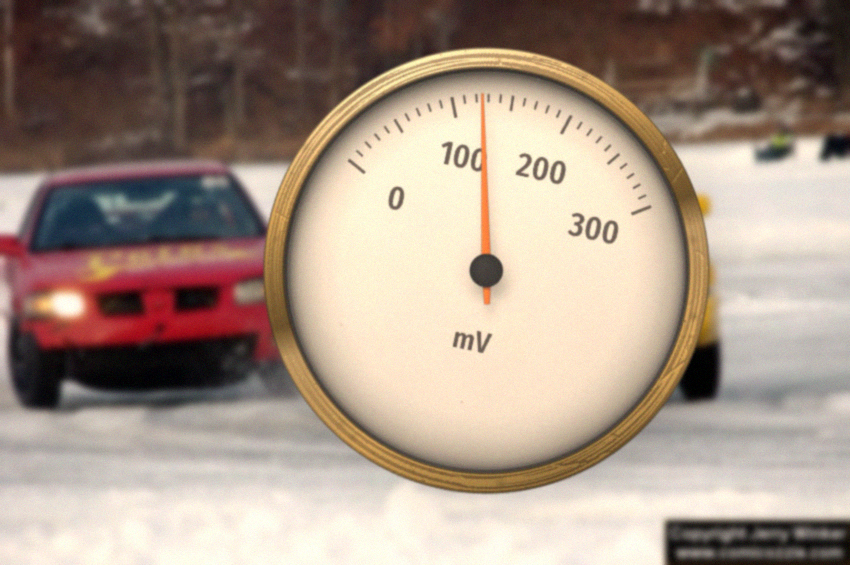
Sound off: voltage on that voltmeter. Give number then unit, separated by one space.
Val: 125 mV
